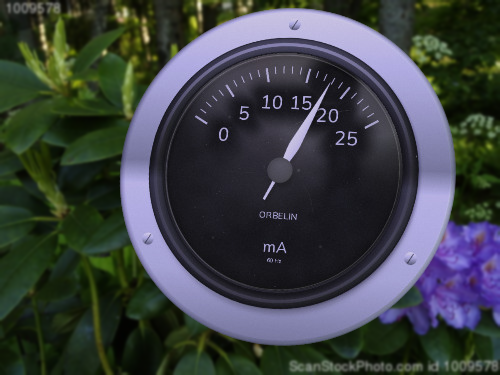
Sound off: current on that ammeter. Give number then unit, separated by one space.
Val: 18 mA
